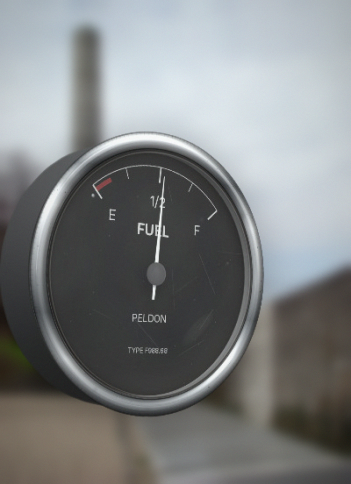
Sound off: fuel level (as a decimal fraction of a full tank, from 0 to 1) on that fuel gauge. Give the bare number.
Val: 0.5
